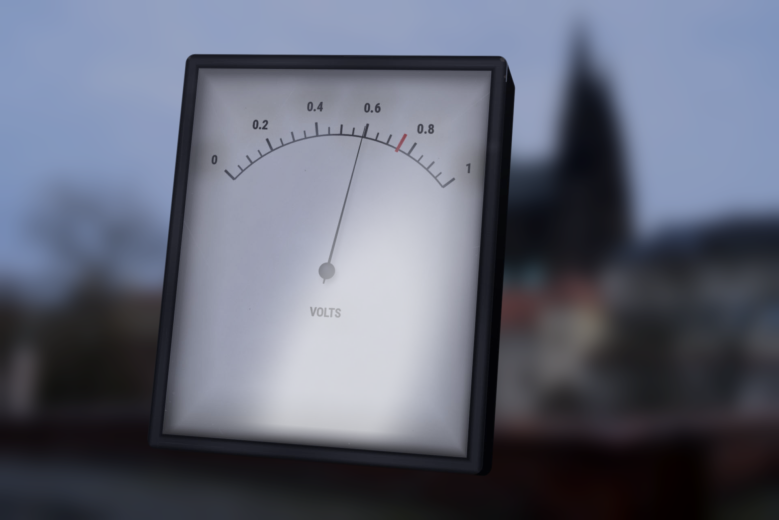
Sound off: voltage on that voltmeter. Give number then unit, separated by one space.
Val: 0.6 V
